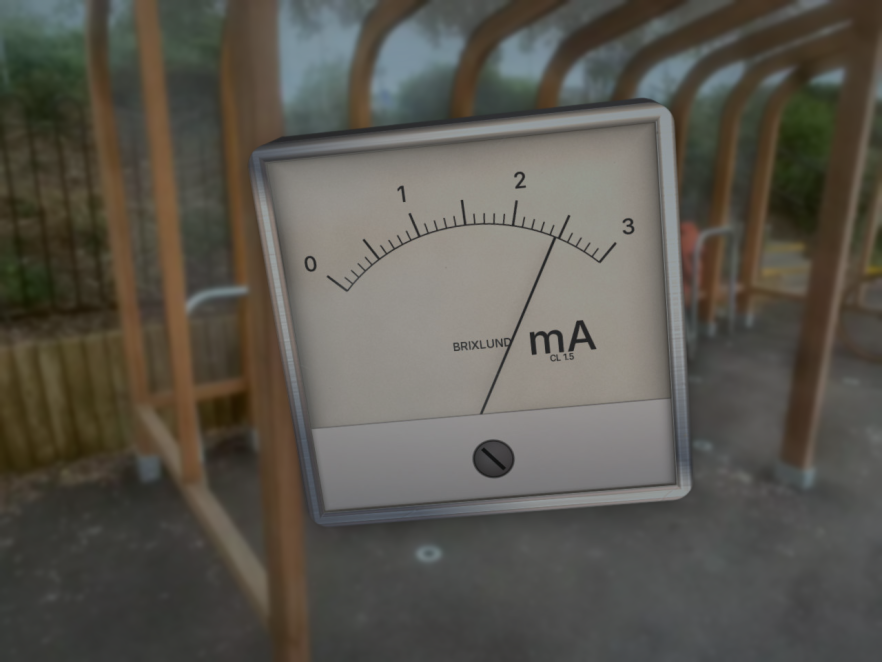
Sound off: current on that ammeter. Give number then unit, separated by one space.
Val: 2.45 mA
